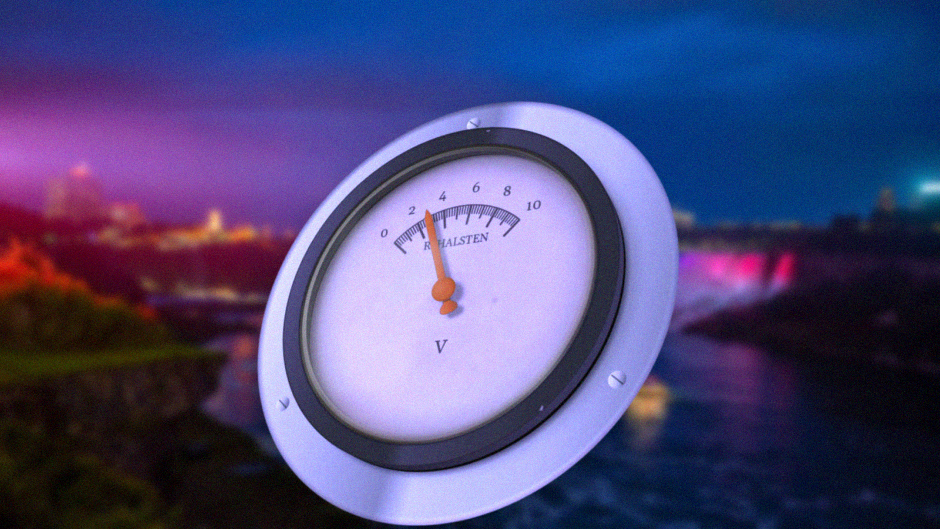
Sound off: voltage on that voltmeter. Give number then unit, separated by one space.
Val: 3 V
